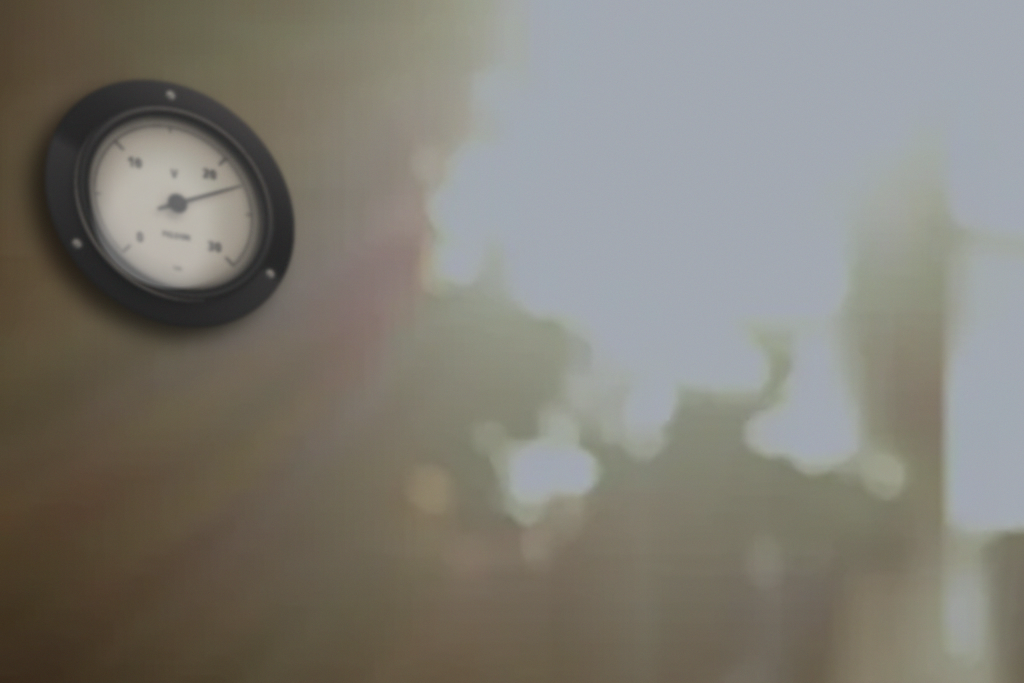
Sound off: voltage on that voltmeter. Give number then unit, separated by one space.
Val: 22.5 V
